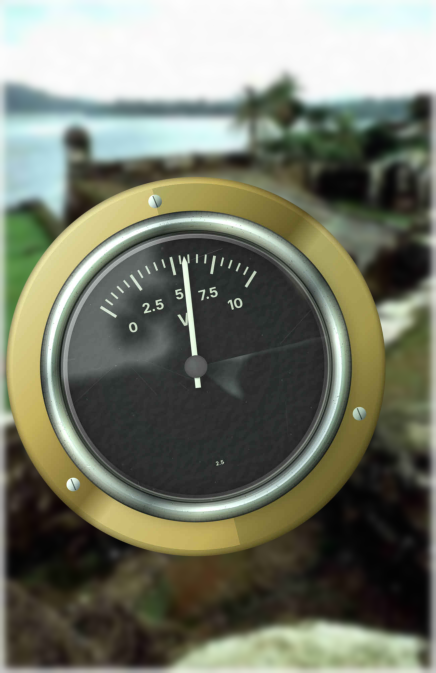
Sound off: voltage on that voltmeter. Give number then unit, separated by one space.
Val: 5.75 V
